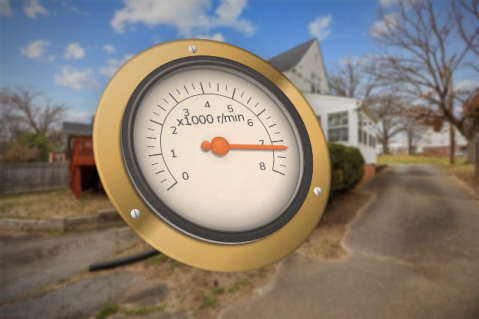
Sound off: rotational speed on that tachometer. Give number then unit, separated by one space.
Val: 7250 rpm
